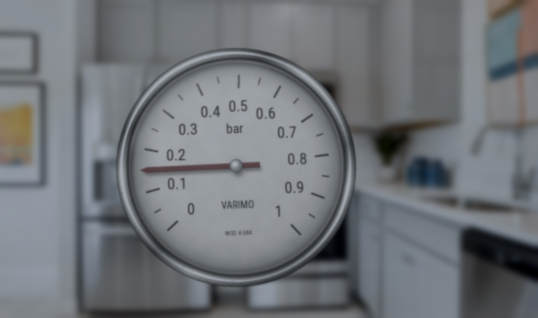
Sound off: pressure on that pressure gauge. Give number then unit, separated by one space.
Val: 0.15 bar
